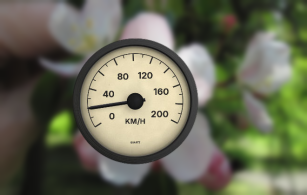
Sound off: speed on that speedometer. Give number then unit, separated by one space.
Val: 20 km/h
